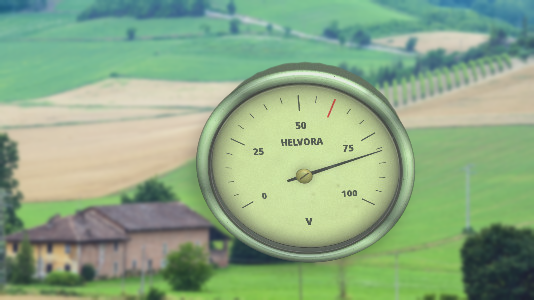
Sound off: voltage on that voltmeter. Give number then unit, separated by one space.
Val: 80 V
